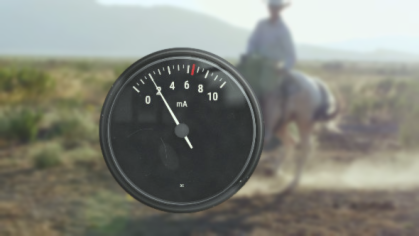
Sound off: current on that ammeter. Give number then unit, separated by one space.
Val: 2 mA
